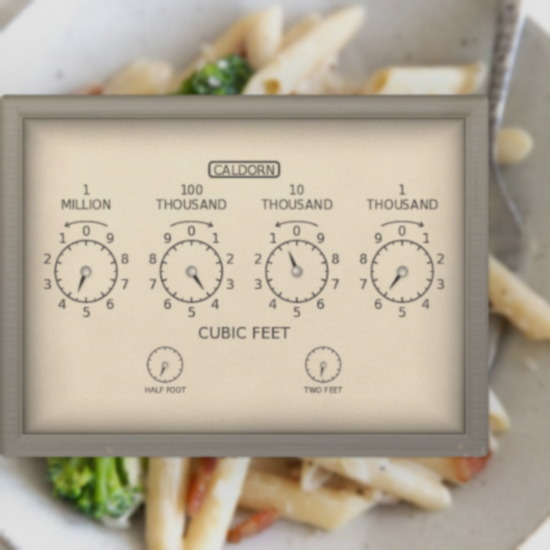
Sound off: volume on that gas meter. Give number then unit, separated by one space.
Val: 440600 ft³
